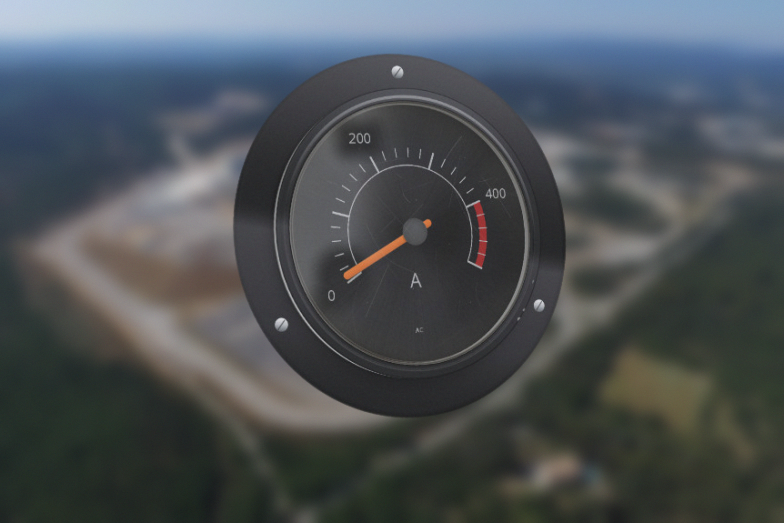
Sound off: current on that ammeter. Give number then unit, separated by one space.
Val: 10 A
